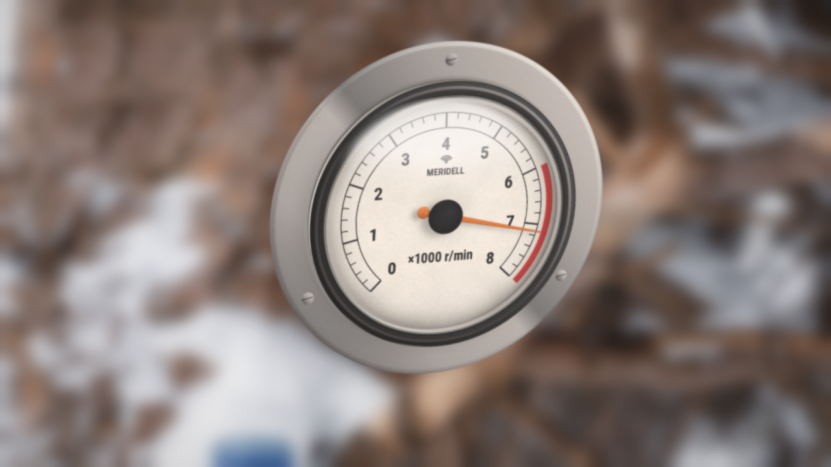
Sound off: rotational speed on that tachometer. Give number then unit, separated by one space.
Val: 7100 rpm
